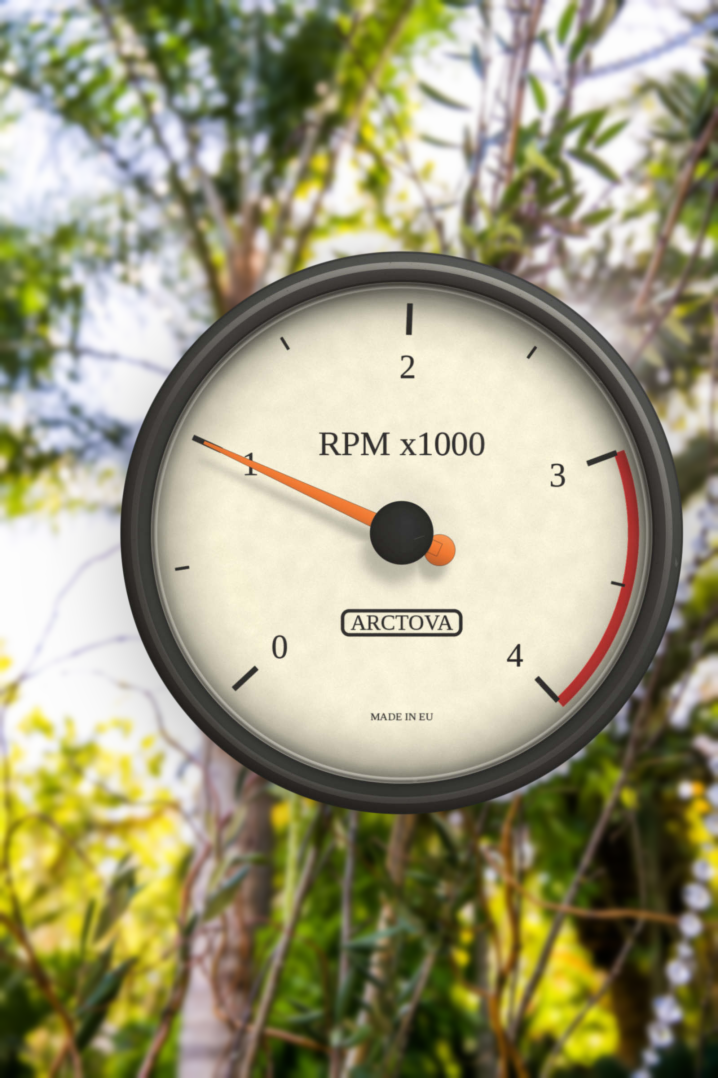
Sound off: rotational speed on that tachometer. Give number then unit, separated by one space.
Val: 1000 rpm
